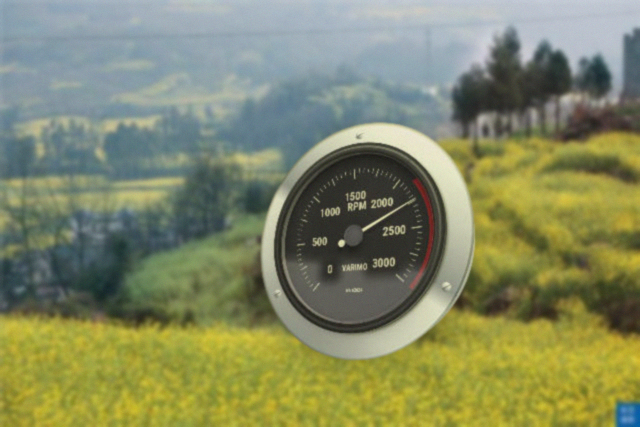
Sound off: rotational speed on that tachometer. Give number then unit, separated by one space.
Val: 2250 rpm
